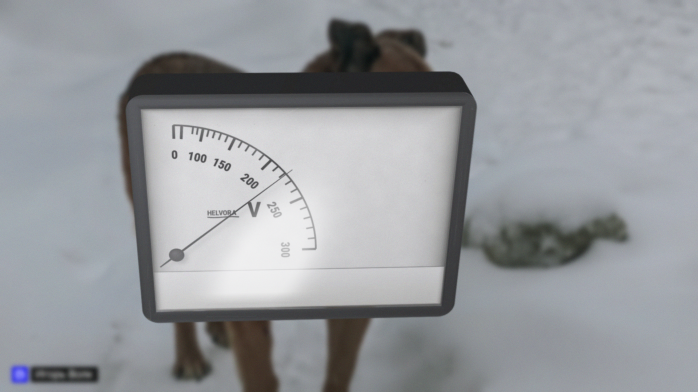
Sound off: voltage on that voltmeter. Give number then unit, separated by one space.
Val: 220 V
